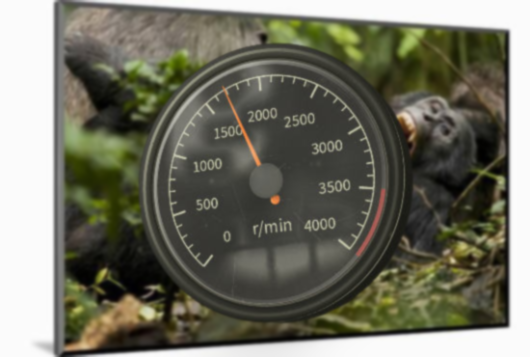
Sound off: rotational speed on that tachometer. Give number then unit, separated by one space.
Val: 1700 rpm
